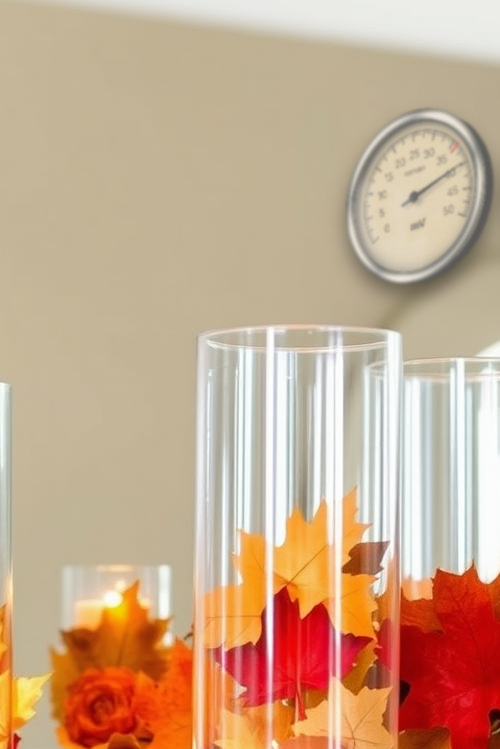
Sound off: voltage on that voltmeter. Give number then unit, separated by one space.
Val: 40 mV
